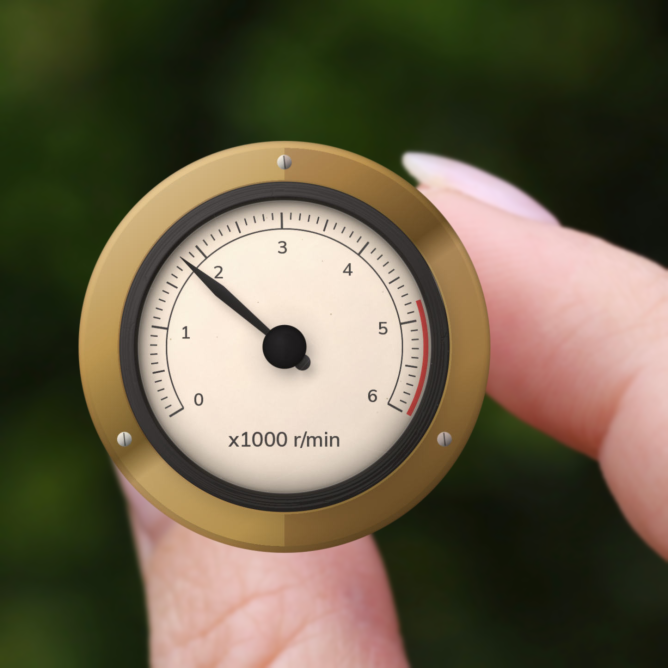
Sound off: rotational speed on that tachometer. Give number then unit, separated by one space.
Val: 1800 rpm
